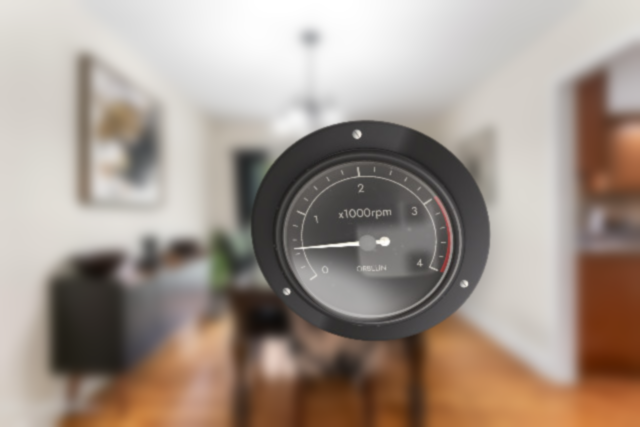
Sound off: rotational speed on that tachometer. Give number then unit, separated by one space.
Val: 500 rpm
